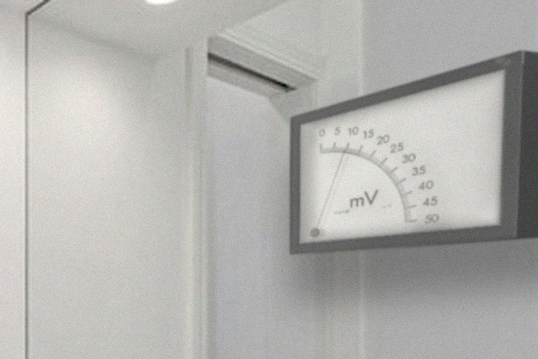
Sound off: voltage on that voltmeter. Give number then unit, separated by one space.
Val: 10 mV
